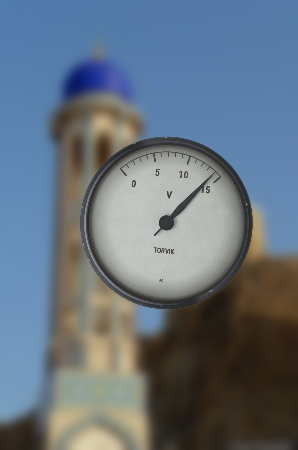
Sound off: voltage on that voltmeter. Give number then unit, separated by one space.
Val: 14 V
